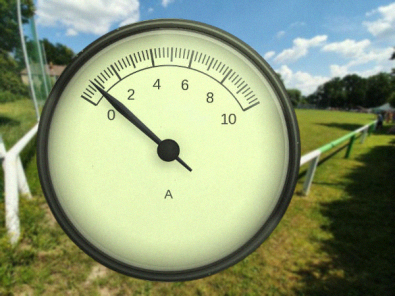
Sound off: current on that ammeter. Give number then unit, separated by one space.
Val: 0.8 A
